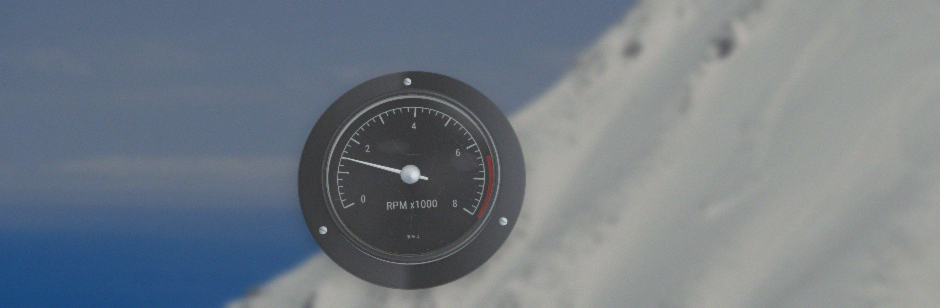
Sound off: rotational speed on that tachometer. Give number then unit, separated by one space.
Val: 1400 rpm
